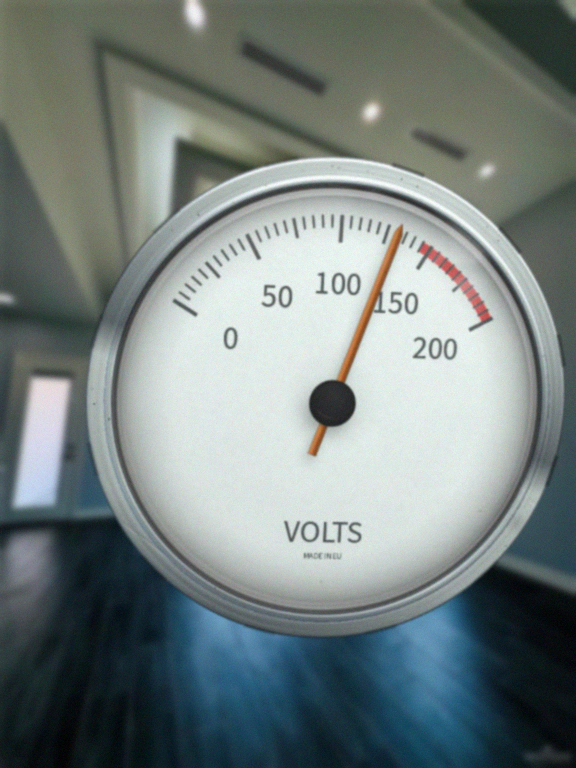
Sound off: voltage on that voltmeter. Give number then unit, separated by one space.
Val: 130 V
